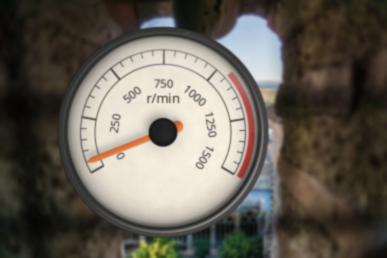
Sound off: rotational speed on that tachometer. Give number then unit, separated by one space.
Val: 50 rpm
